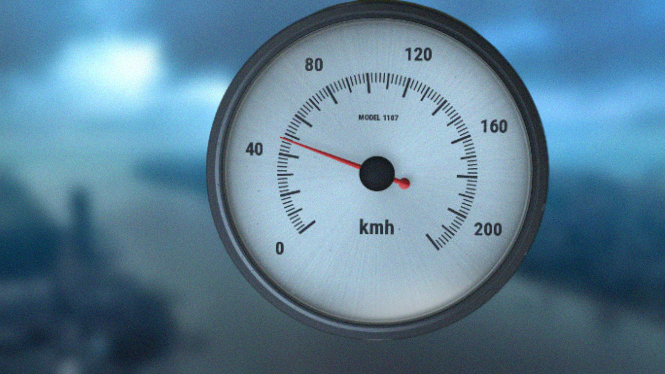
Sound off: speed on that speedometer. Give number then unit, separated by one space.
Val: 48 km/h
